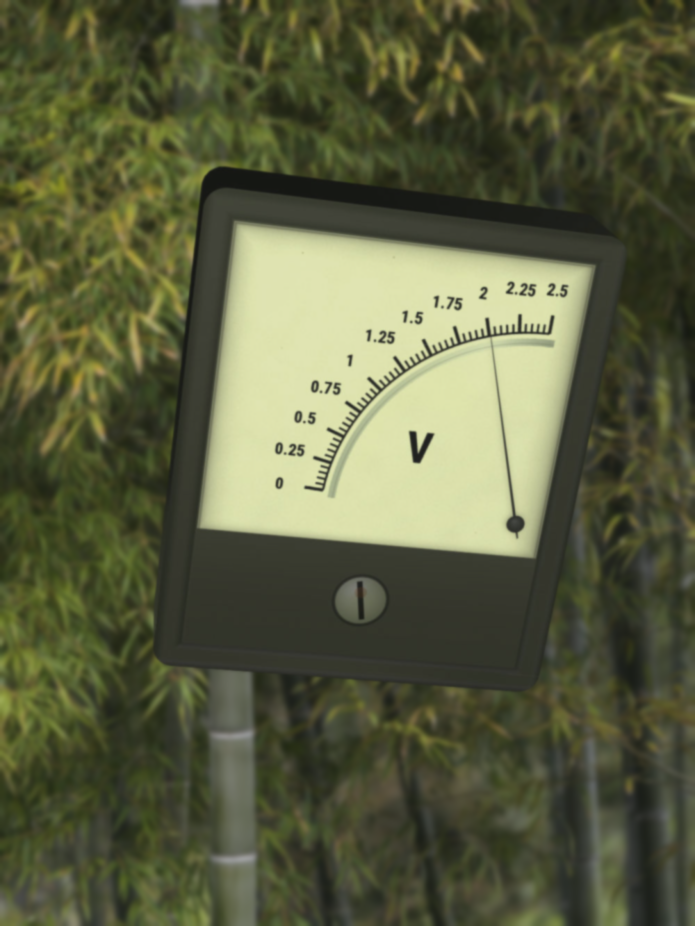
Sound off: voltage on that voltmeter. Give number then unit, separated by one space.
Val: 2 V
